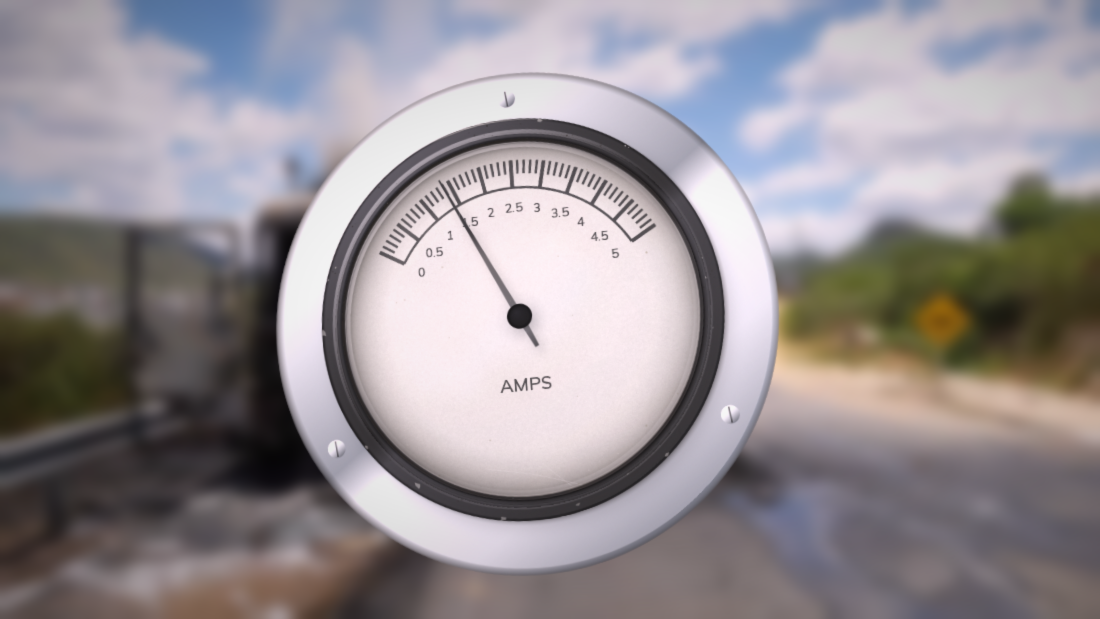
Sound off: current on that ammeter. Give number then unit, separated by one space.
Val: 1.4 A
